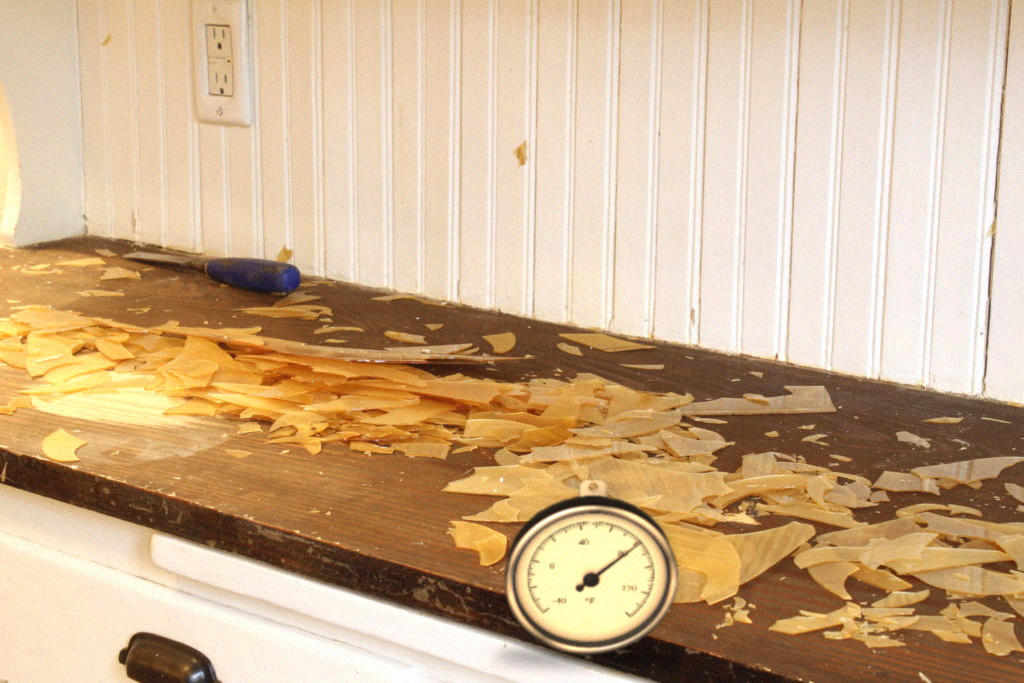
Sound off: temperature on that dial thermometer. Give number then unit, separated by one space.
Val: 80 °F
